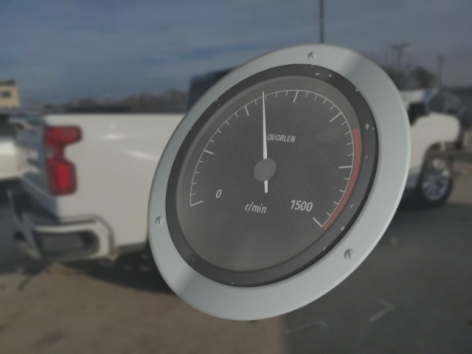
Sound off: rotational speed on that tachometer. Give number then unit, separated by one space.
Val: 600 rpm
